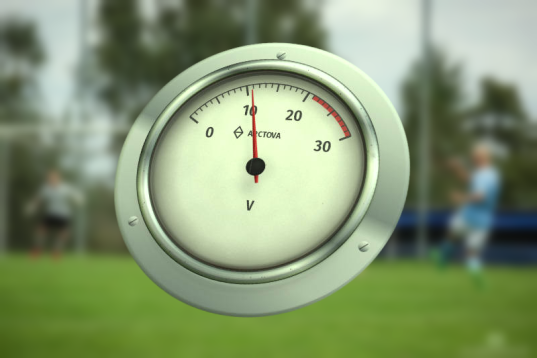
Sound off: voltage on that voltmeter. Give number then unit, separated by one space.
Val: 11 V
